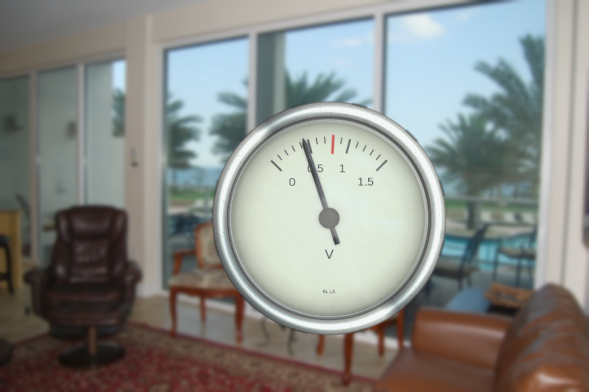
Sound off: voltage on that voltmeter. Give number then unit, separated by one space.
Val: 0.45 V
